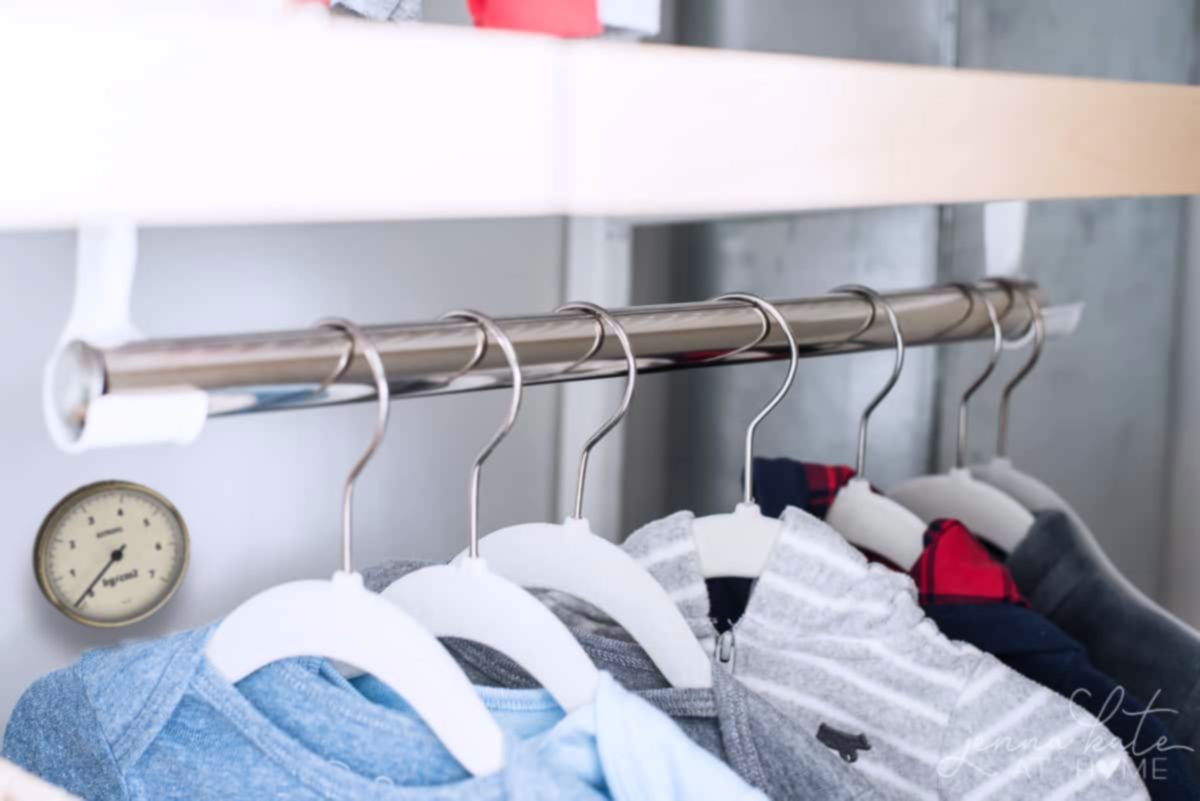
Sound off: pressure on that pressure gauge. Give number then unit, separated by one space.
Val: 0.2 kg/cm²
